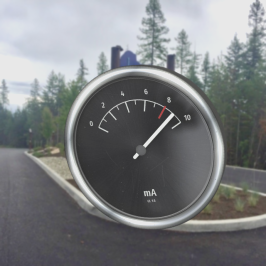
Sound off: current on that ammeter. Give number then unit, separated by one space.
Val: 9 mA
